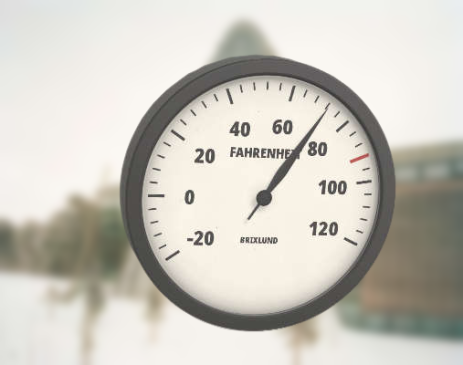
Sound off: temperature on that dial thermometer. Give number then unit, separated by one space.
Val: 72 °F
